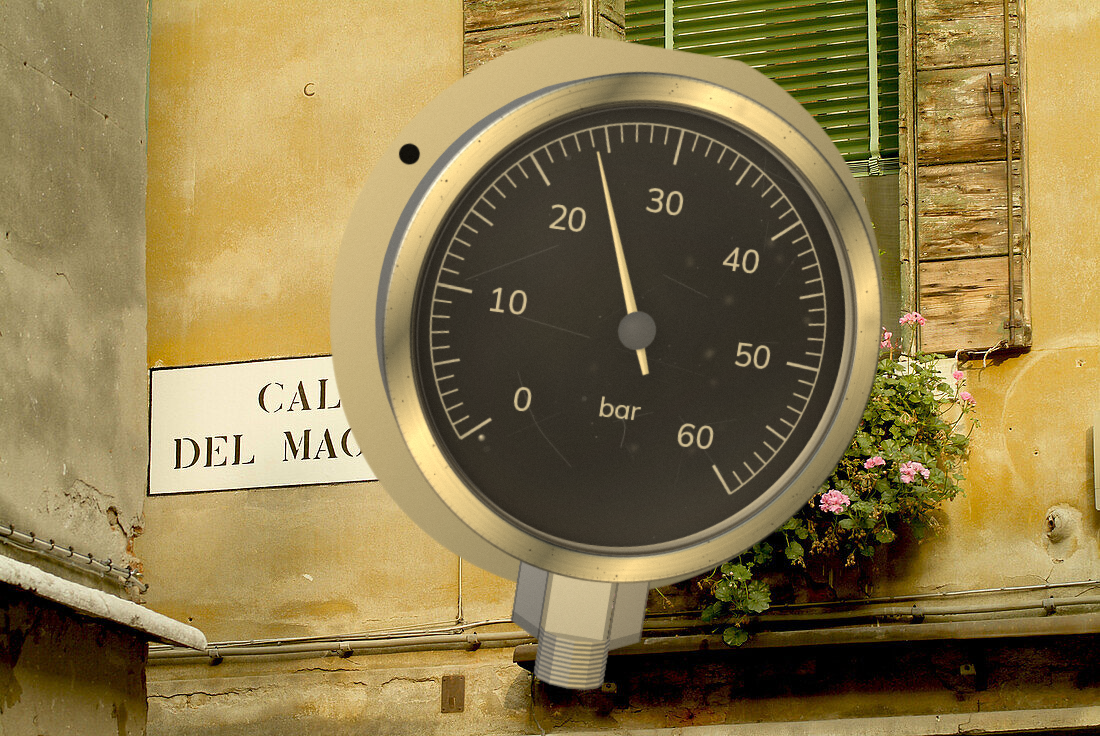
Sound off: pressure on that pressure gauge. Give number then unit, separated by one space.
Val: 24 bar
